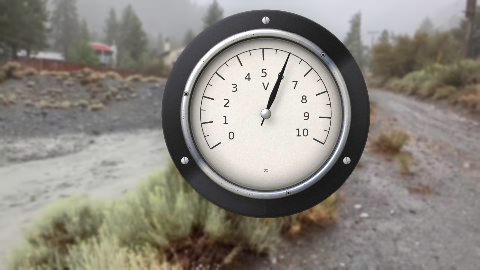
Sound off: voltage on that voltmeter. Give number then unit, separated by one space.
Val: 6 V
